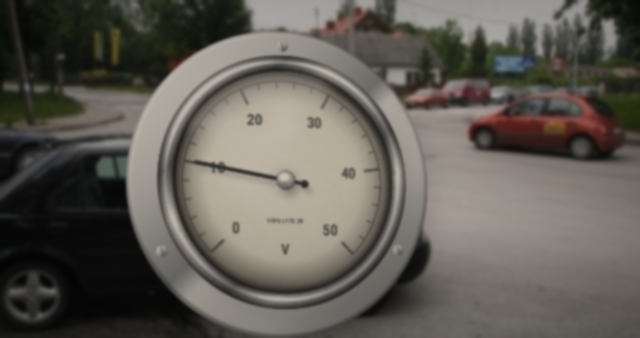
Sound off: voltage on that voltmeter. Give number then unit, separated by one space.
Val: 10 V
